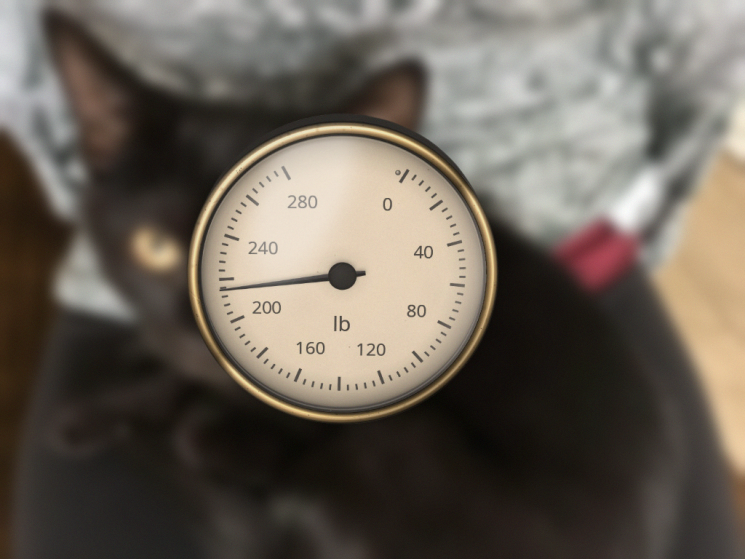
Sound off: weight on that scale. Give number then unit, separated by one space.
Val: 216 lb
